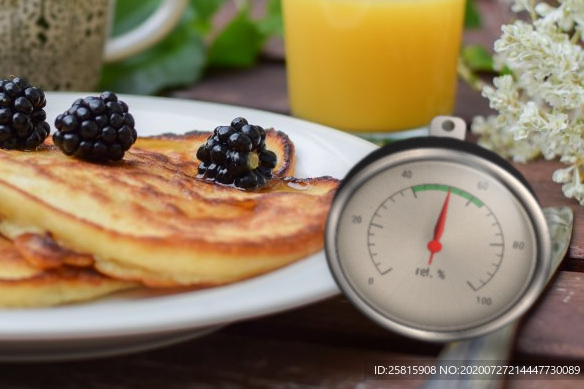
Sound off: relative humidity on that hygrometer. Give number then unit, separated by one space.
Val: 52 %
